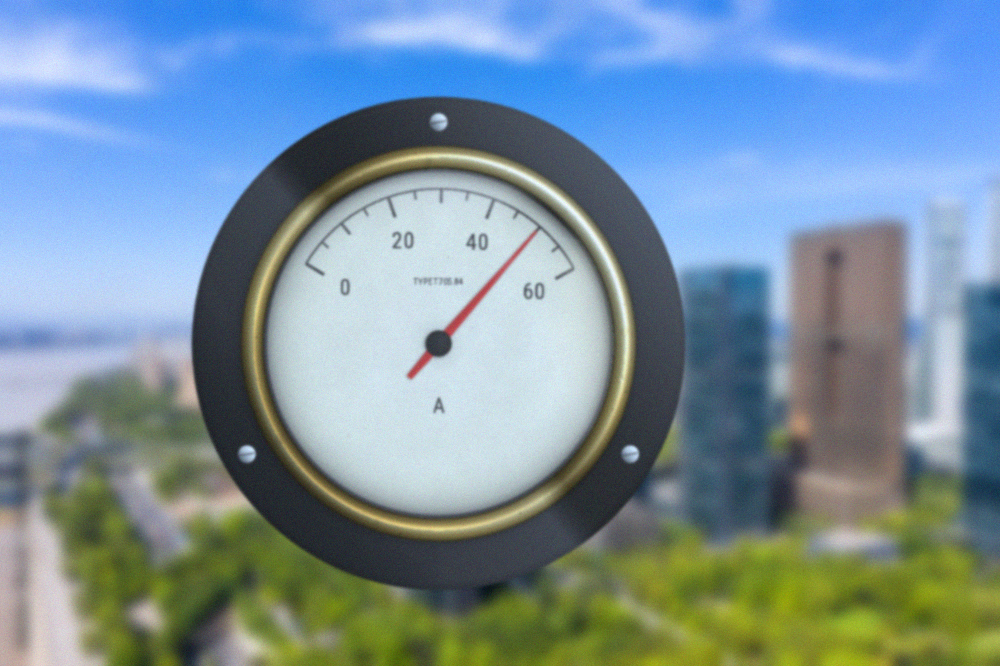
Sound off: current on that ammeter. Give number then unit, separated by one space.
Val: 50 A
